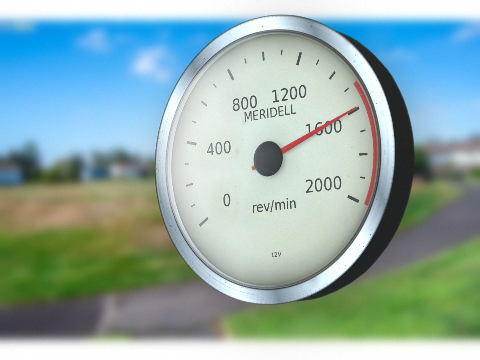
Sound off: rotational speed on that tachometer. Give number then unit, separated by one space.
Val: 1600 rpm
